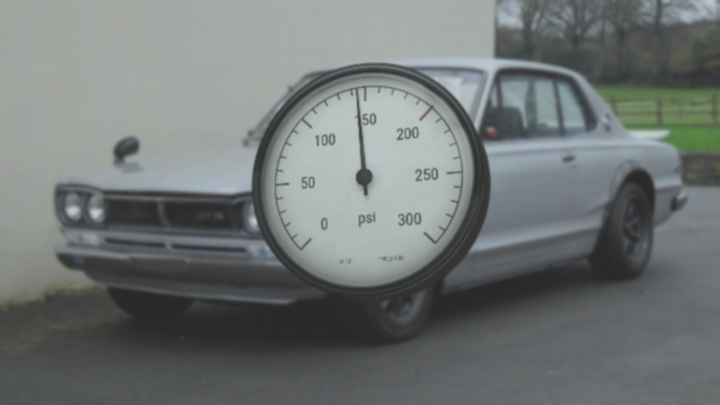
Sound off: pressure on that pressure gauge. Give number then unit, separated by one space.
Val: 145 psi
